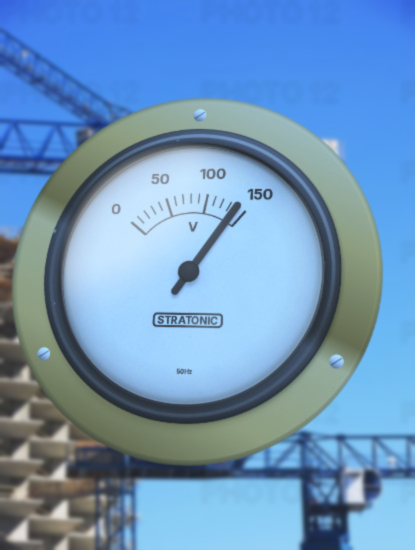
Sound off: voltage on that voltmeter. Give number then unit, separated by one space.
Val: 140 V
